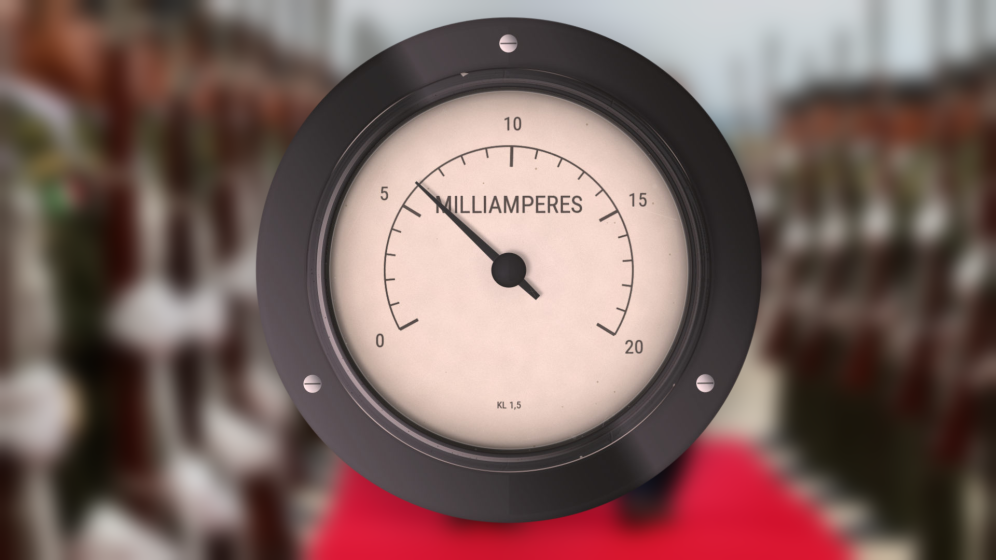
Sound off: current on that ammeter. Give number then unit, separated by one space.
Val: 6 mA
